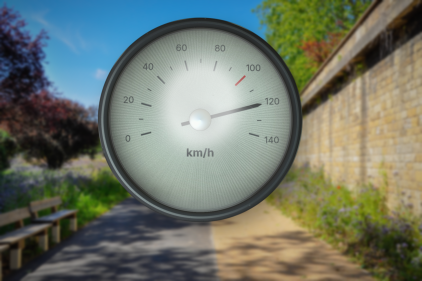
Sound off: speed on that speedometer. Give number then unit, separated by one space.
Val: 120 km/h
